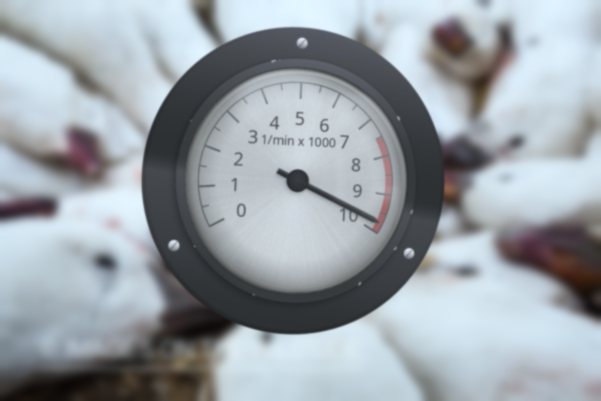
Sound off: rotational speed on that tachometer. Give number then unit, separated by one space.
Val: 9750 rpm
